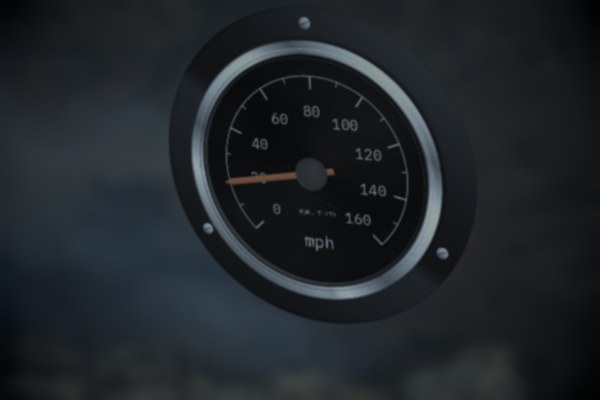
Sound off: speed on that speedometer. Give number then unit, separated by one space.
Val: 20 mph
